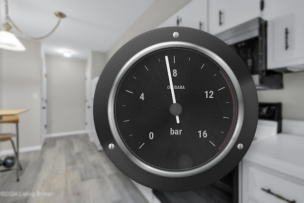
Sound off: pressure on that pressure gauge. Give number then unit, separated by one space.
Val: 7.5 bar
